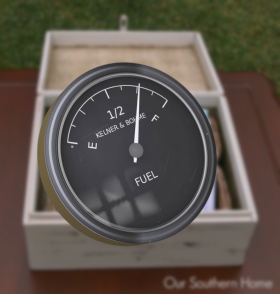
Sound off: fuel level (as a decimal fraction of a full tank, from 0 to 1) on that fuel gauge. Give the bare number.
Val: 0.75
